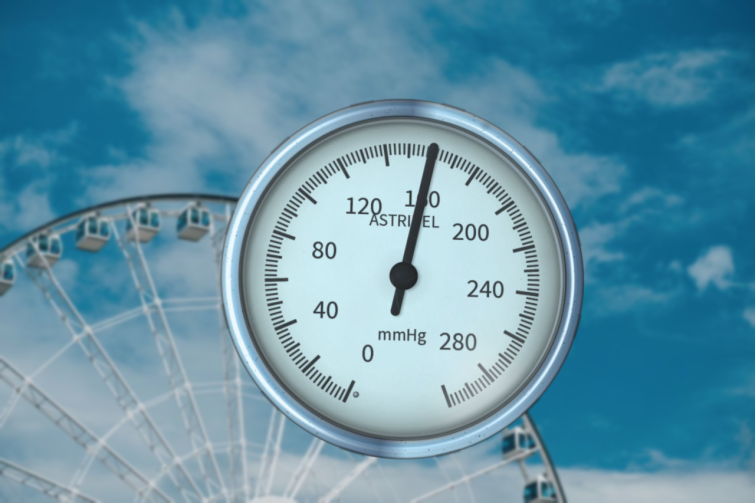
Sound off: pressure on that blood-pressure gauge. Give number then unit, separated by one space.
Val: 160 mmHg
